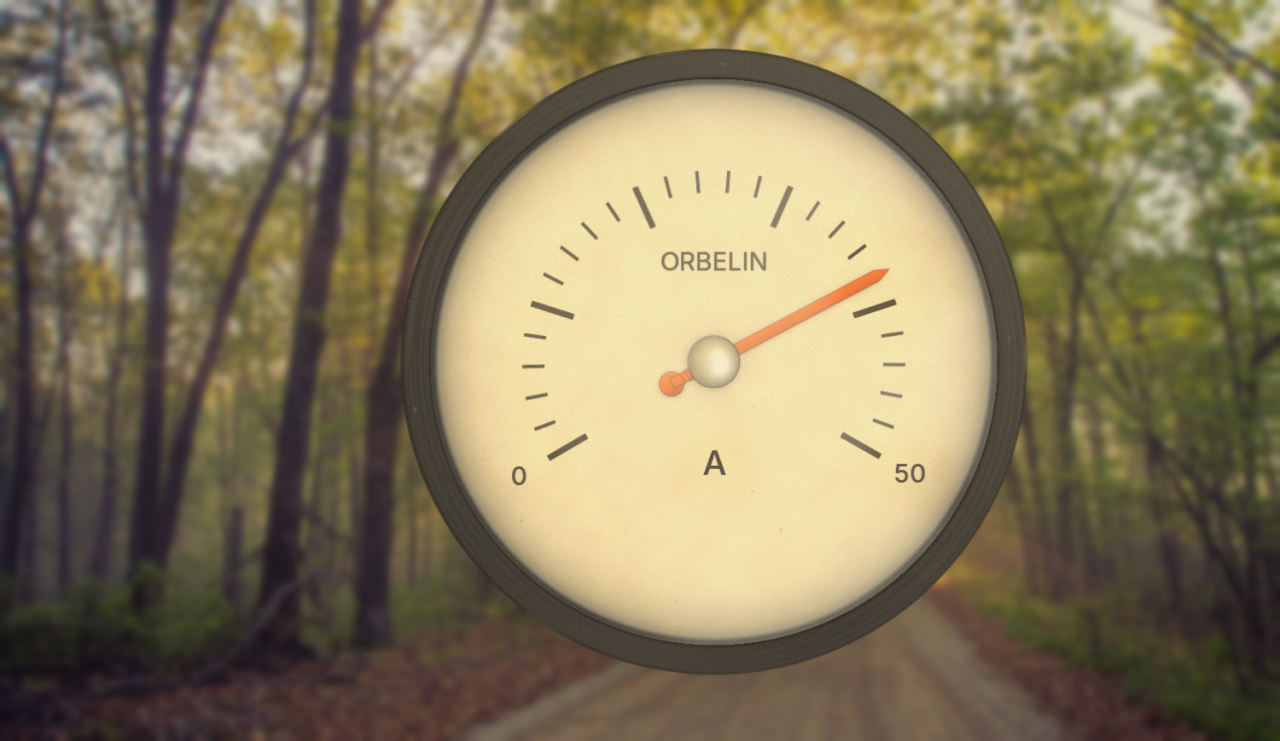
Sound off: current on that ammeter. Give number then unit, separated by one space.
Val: 38 A
